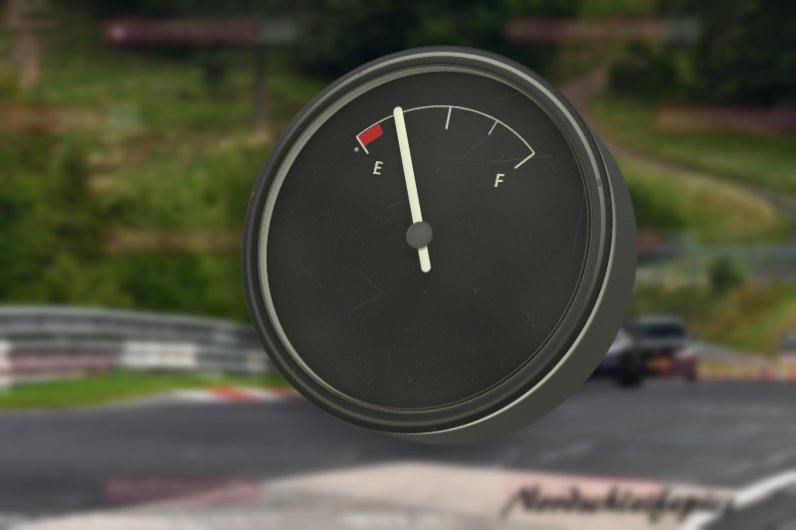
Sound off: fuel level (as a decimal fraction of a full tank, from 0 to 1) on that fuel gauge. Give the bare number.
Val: 0.25
